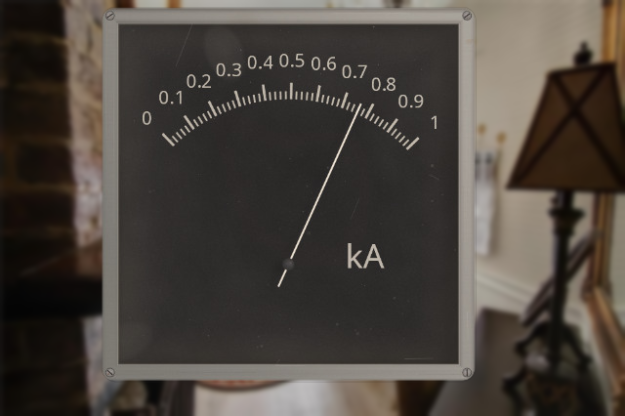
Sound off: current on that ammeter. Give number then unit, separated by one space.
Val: 0.76 kA
